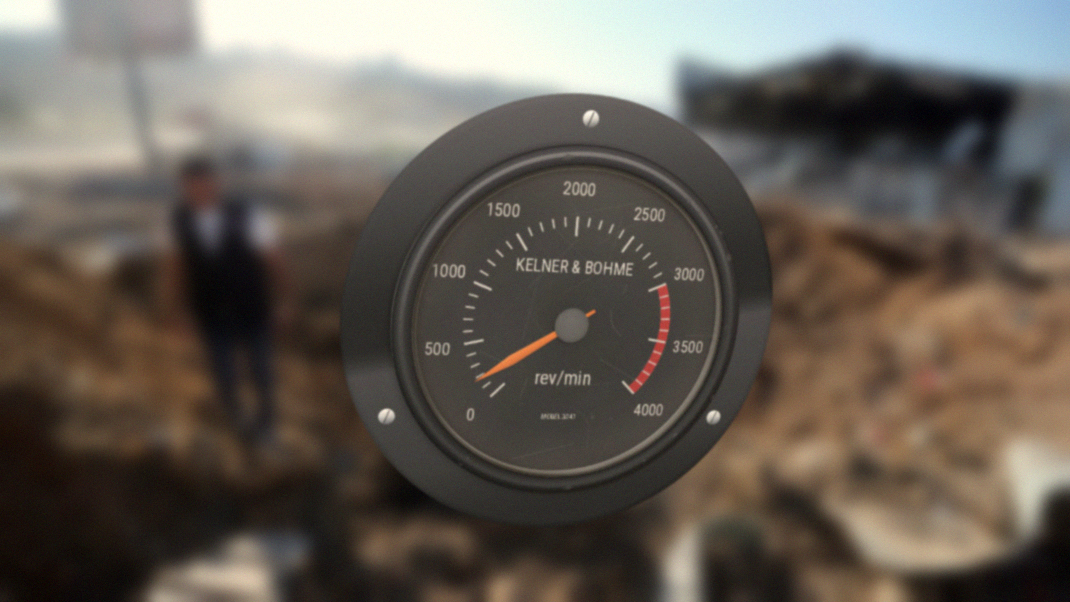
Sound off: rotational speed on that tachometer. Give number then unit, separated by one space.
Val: 200 rpm
